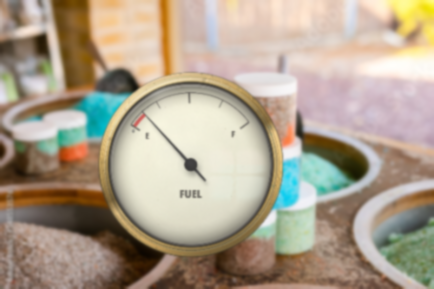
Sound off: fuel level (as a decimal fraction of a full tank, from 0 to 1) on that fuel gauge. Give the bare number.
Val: 0.125
